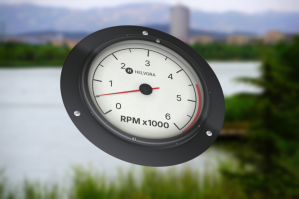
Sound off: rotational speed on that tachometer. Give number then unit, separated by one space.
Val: 500 rpm
